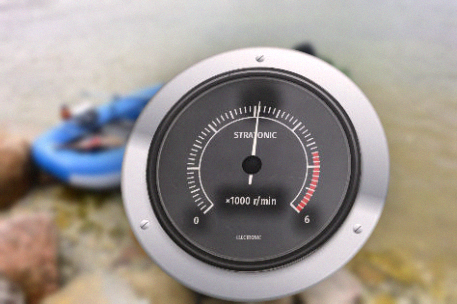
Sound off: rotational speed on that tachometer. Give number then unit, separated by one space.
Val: 3100 rpm
